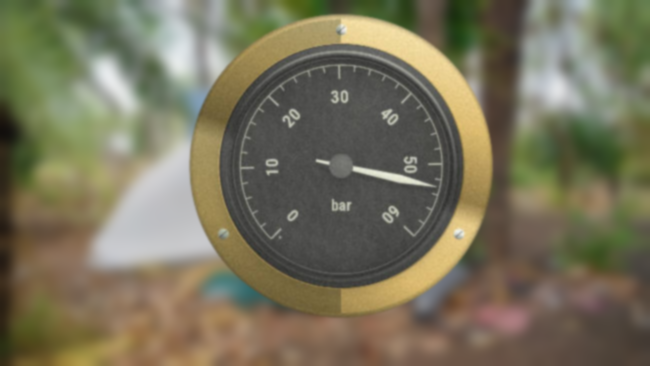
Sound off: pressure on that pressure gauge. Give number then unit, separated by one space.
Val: 53 bar
